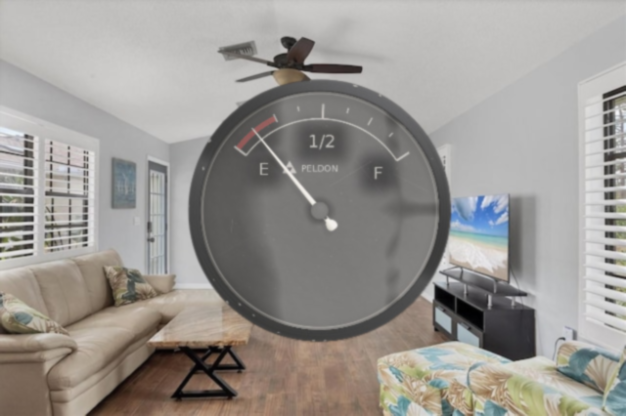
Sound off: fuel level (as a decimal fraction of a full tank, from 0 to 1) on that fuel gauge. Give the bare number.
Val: 0.125
